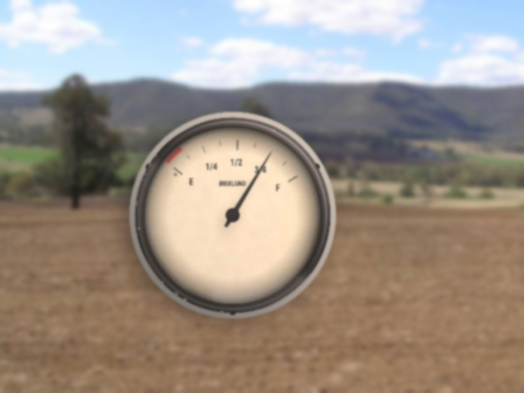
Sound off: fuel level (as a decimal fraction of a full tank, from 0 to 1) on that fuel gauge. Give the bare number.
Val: 0.75
